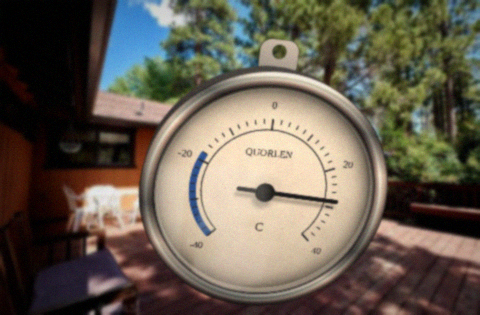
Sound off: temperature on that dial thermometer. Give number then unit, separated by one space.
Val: 28 °C
